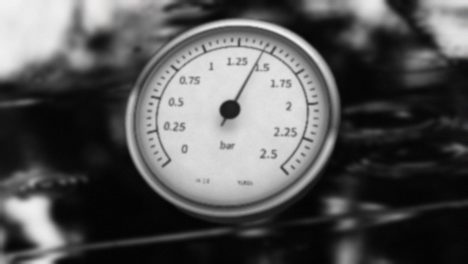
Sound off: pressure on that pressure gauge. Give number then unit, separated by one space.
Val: 1.45 bar
